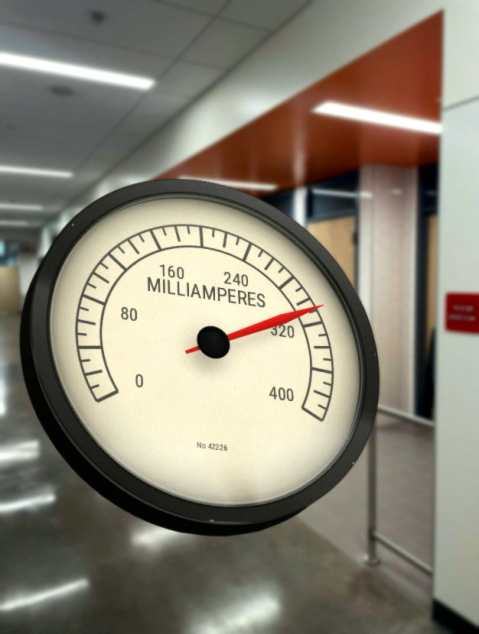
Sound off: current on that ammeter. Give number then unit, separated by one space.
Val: 310 mA
